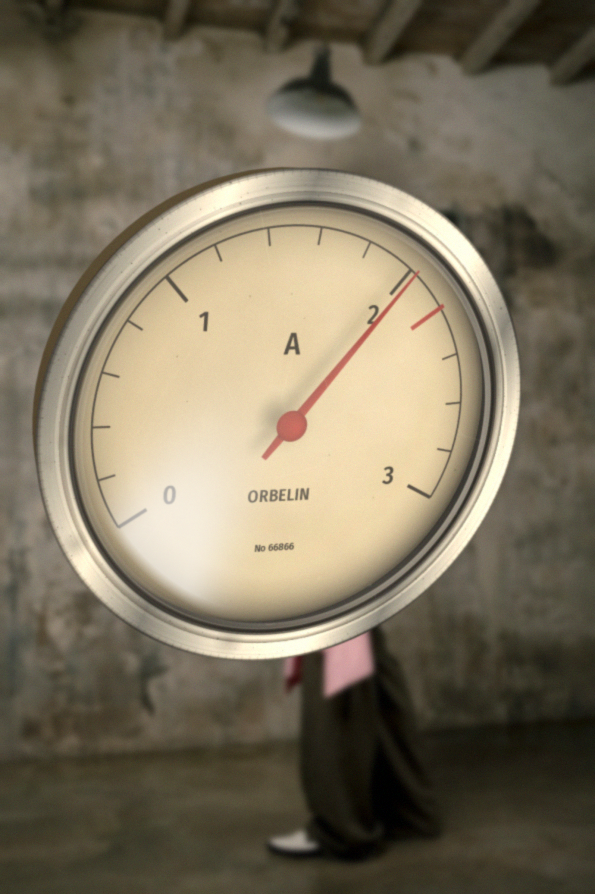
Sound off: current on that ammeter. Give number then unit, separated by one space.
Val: 2 A
